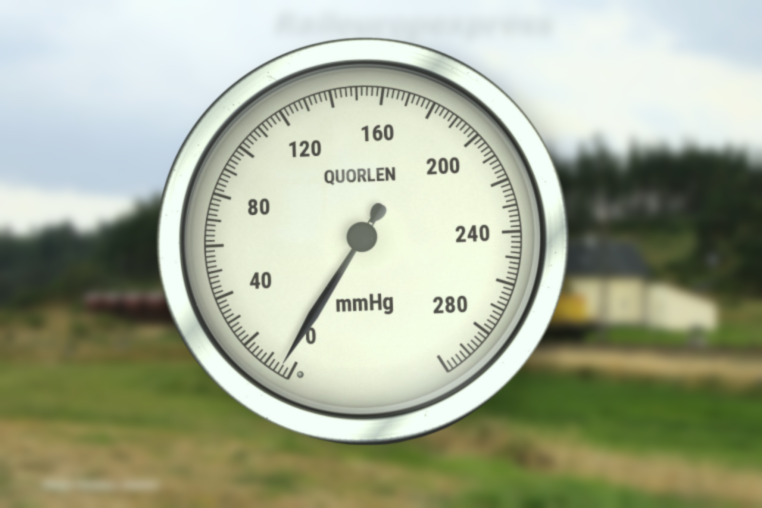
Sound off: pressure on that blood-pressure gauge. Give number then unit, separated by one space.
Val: 4 mmHg
